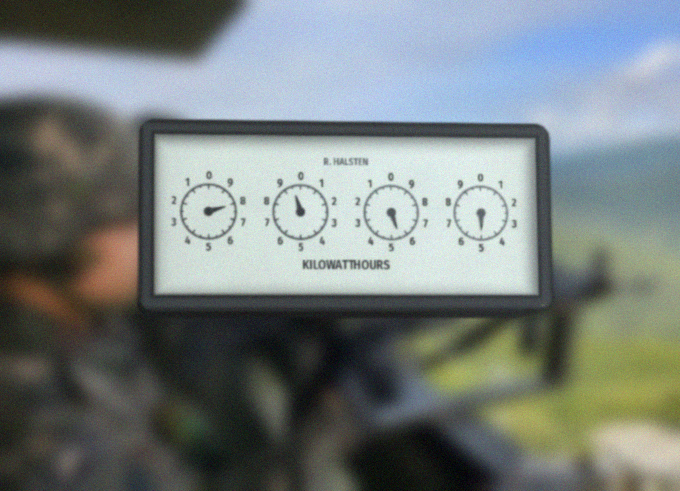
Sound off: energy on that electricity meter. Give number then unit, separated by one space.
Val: 7955 kWh
